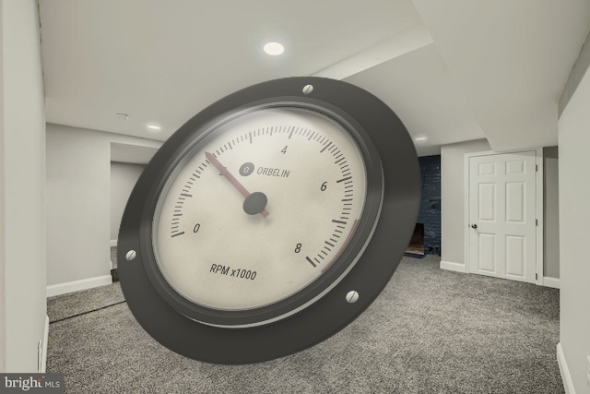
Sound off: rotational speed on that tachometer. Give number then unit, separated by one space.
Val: 2000 rpm
